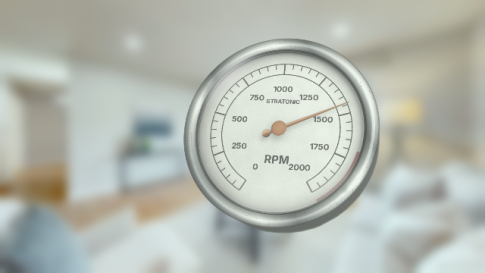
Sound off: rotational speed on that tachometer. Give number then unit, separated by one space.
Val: 1450 rpm
